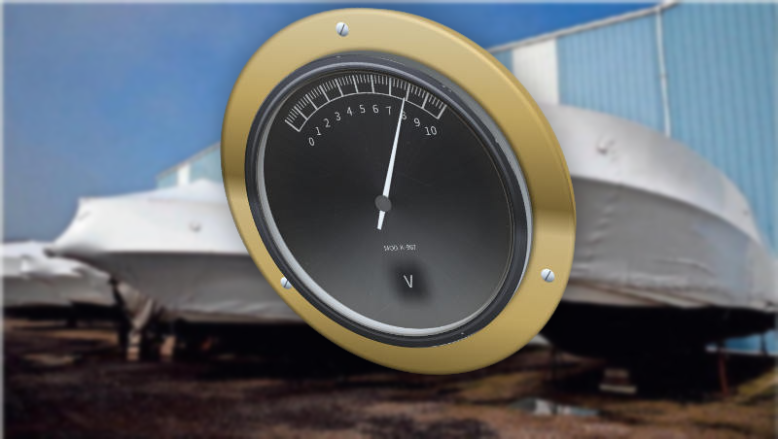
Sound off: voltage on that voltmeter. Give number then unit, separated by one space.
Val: 8 V
